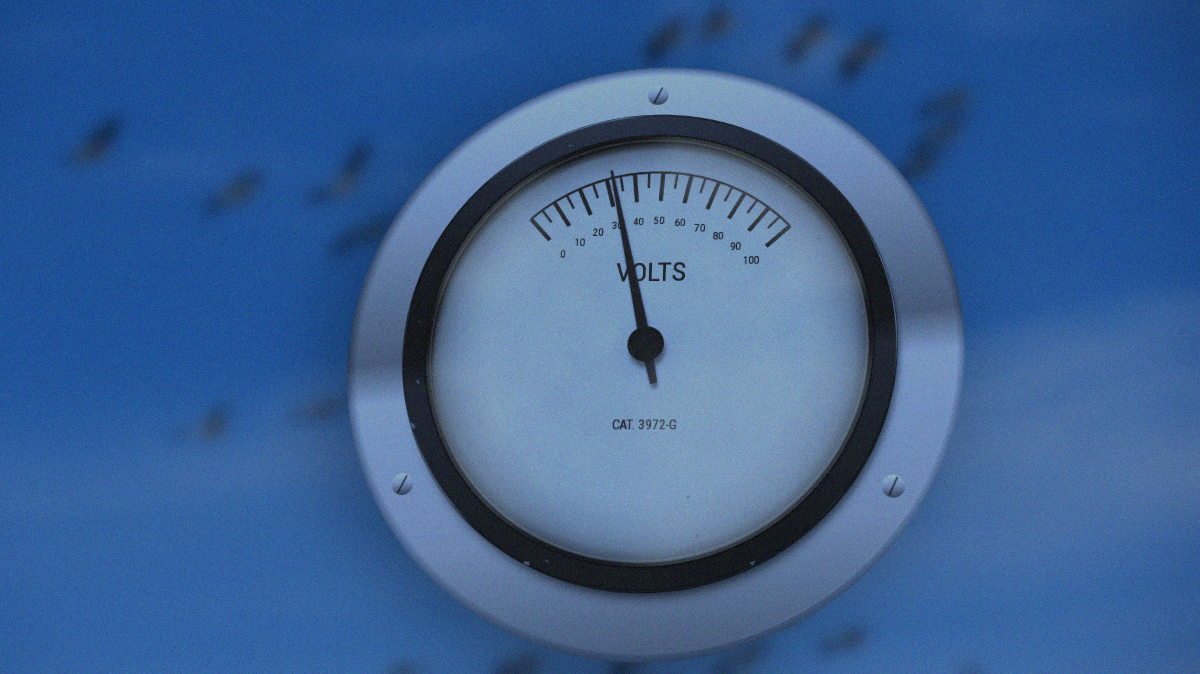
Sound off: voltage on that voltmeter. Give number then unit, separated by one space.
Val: 32.5 V
